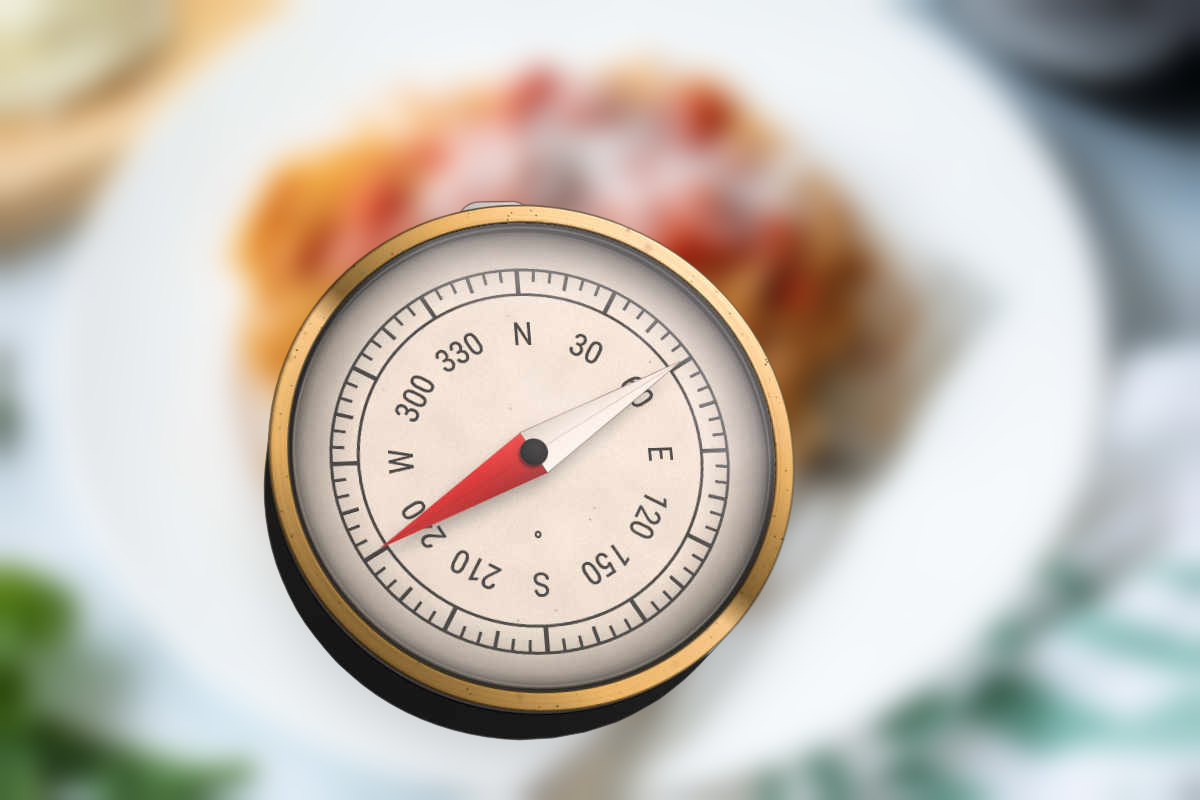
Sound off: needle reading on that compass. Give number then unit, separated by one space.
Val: 240 °
